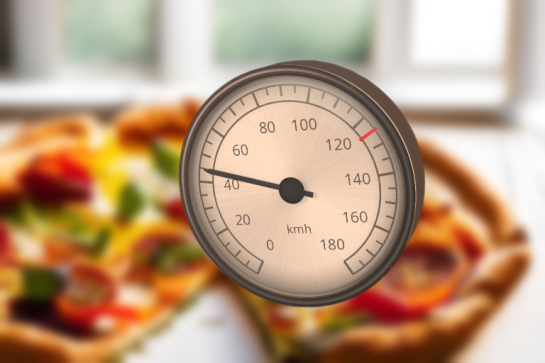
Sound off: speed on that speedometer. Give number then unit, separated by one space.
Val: 45 km/h
